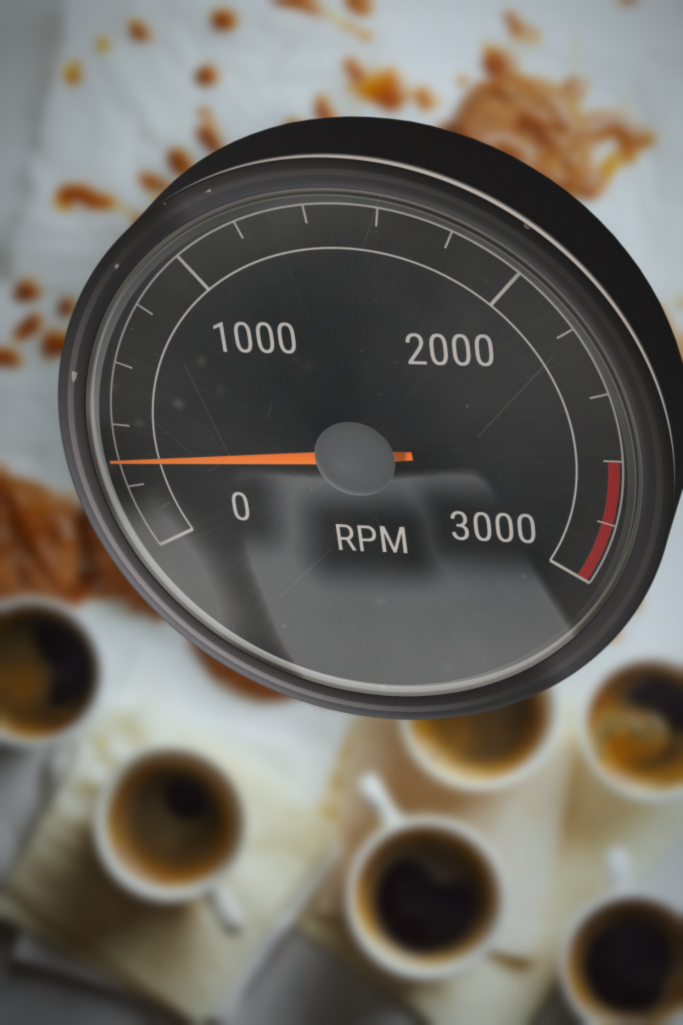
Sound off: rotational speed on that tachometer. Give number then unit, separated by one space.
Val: 300 rpm
